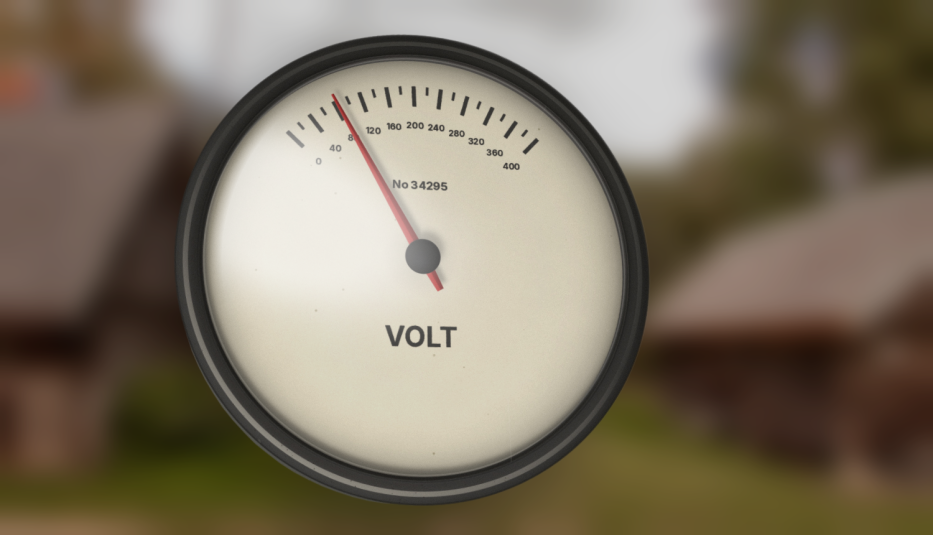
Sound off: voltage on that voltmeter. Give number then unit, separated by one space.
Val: 80 V
